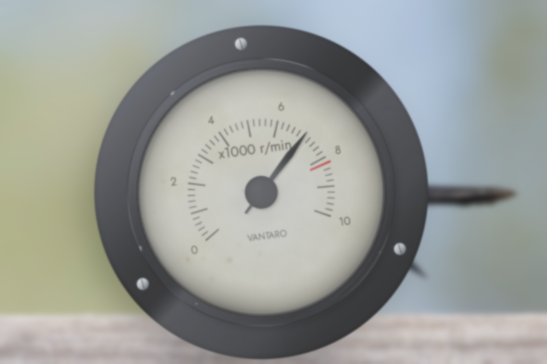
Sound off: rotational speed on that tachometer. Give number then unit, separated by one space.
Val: 7000 rpm
